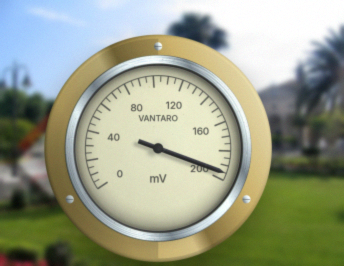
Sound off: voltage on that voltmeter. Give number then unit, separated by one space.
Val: 195 mV
